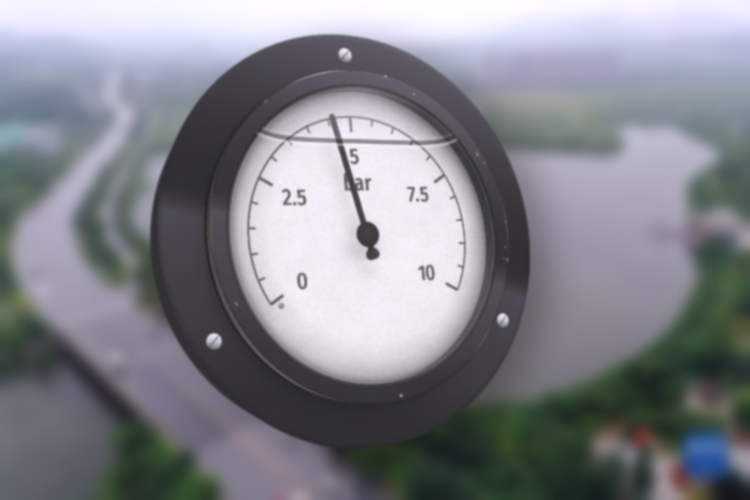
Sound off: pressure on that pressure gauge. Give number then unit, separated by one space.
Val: 4.5 bar
